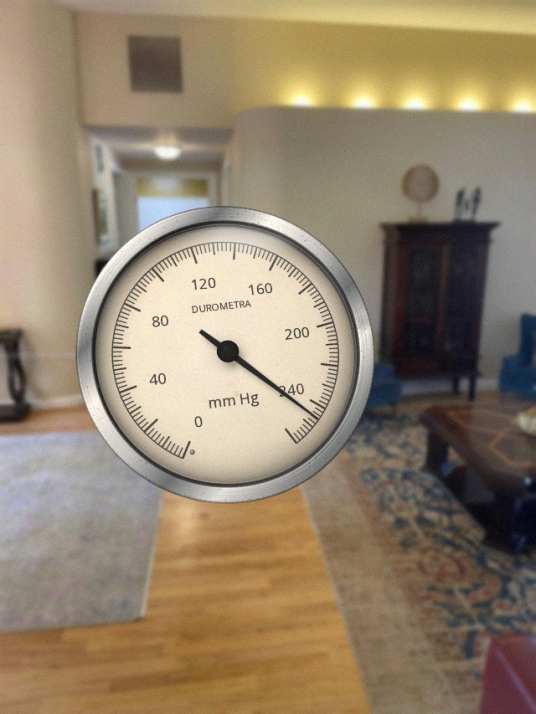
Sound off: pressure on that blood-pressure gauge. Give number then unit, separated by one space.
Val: 246 mmHg
